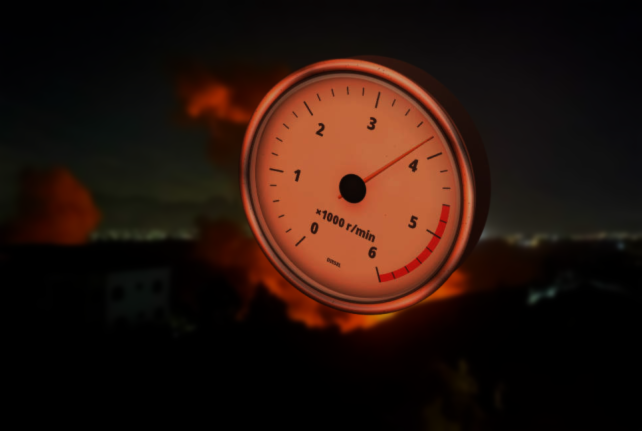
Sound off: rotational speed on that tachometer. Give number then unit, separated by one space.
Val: 3800 rpm
